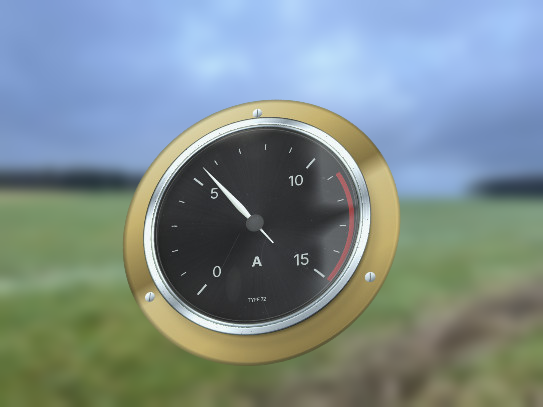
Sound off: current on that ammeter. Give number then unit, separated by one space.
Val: 5.5 A
